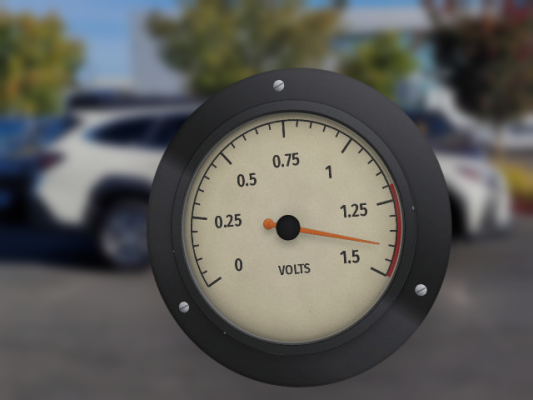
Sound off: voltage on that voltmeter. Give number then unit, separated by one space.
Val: 1.4 V
